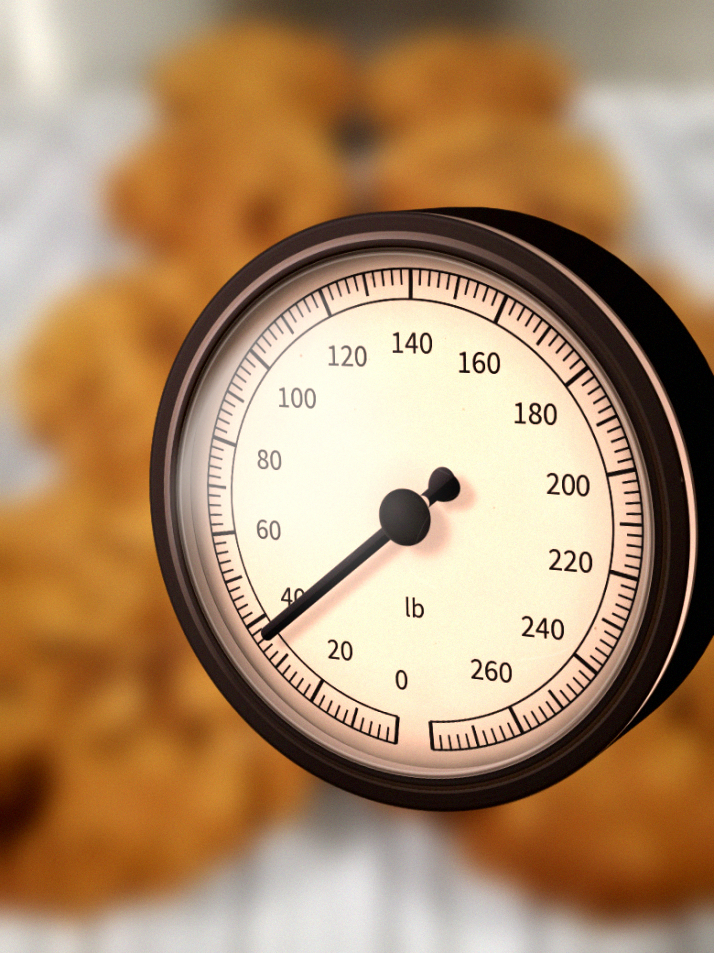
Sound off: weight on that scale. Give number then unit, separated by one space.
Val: 36 lb
